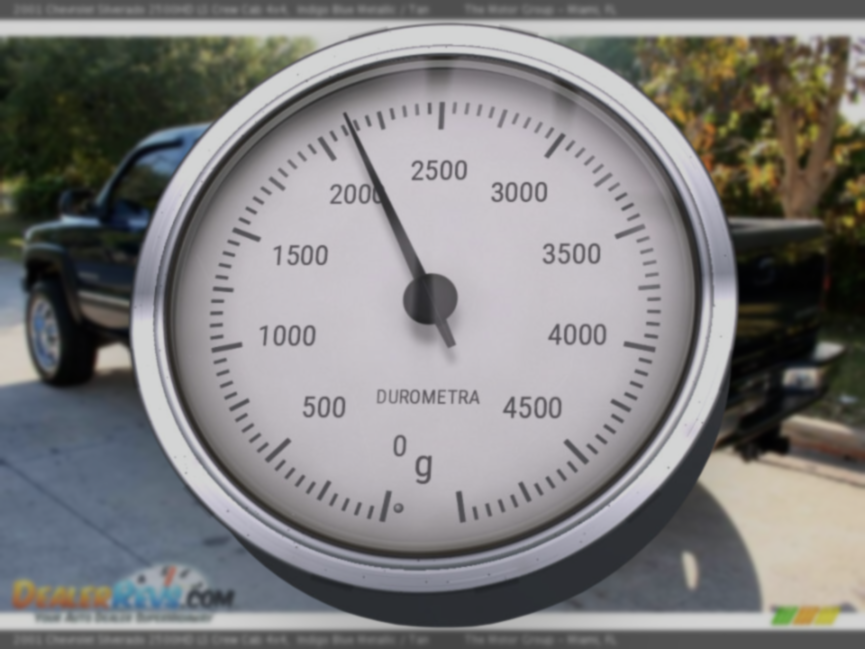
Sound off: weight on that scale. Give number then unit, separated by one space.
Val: 2125 g
